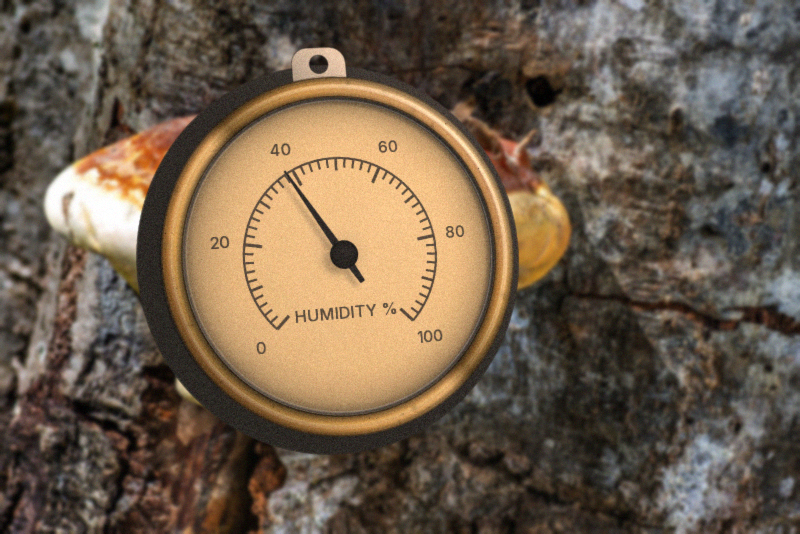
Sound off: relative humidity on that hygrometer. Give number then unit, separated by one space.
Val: 38 %
